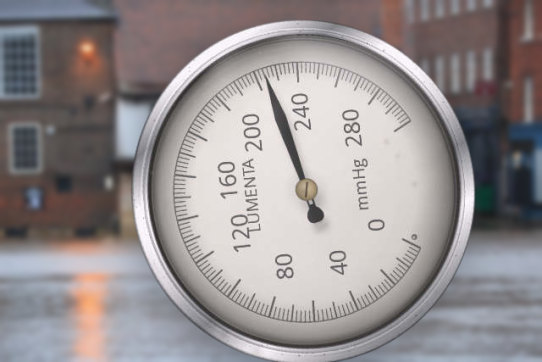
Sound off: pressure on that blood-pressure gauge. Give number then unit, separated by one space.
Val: 224 mmHg
